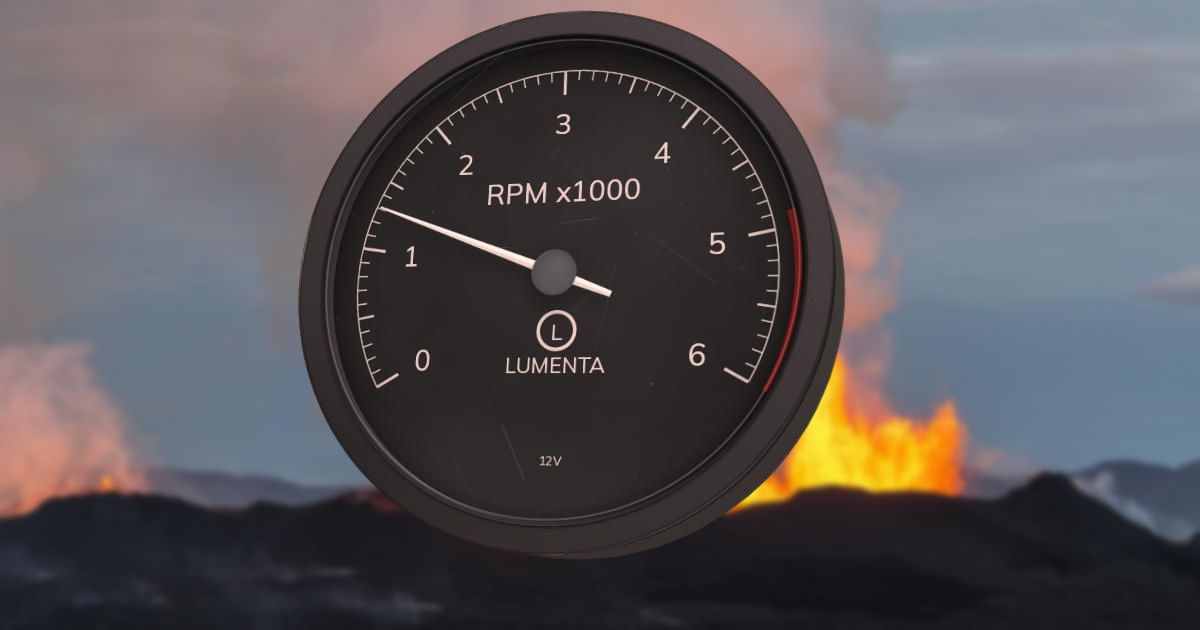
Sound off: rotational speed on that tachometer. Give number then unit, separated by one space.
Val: 1300 rpm
